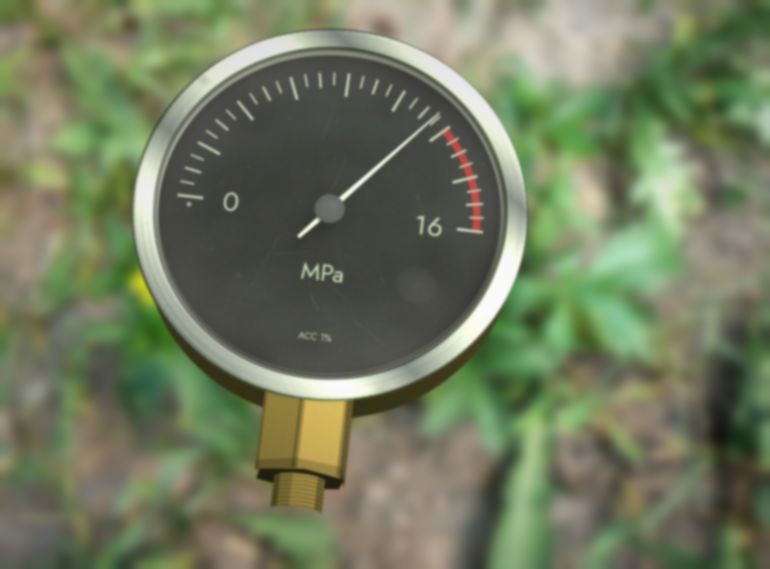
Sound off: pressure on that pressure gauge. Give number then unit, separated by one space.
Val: 11.5 MPa
